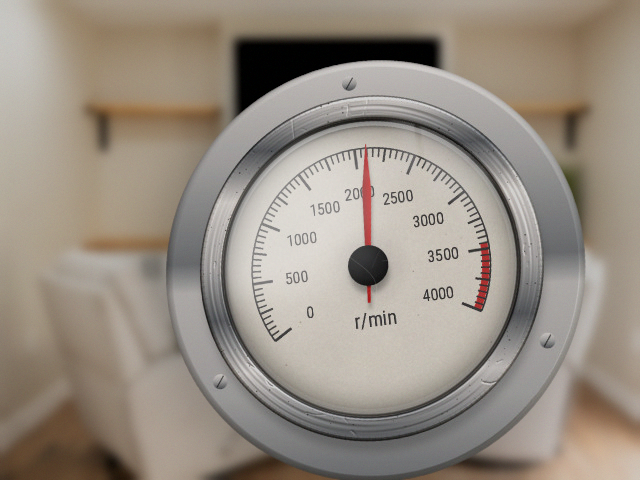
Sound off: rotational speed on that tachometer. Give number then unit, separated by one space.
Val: 2100 rpm
